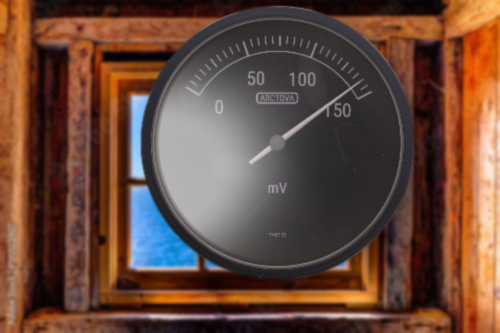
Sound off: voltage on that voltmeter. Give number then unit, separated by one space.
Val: 140 mV
